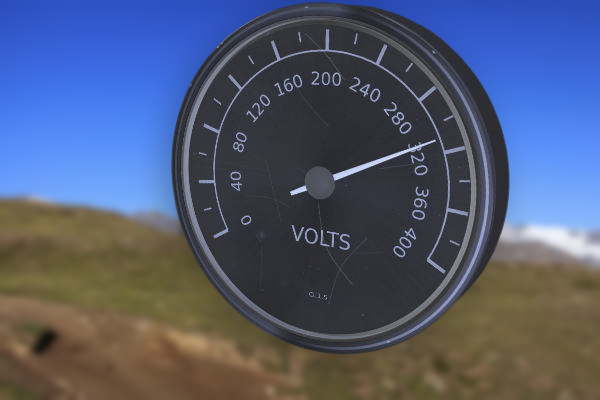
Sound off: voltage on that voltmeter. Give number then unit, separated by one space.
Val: 310 V
